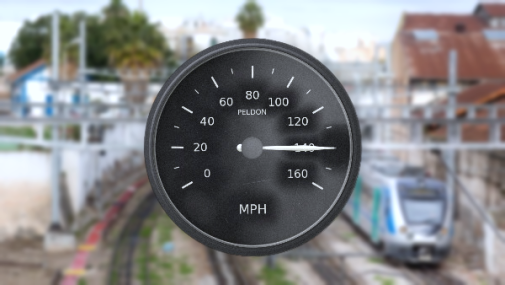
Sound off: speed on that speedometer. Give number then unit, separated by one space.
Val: 140 mph
